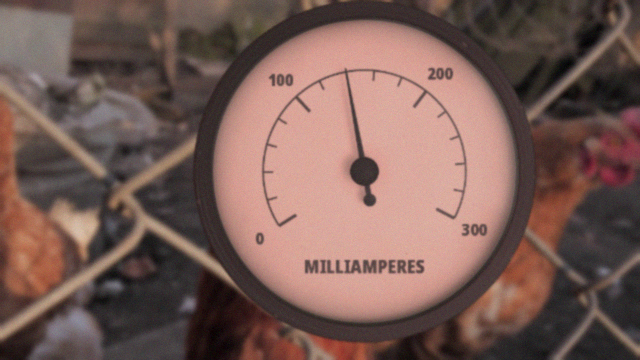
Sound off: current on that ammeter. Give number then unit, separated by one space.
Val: 140 mA
